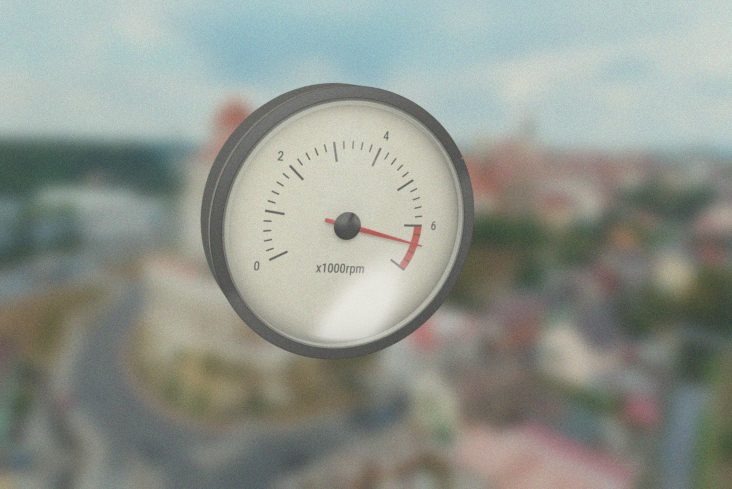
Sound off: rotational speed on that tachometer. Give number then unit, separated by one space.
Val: 6400 rpm
